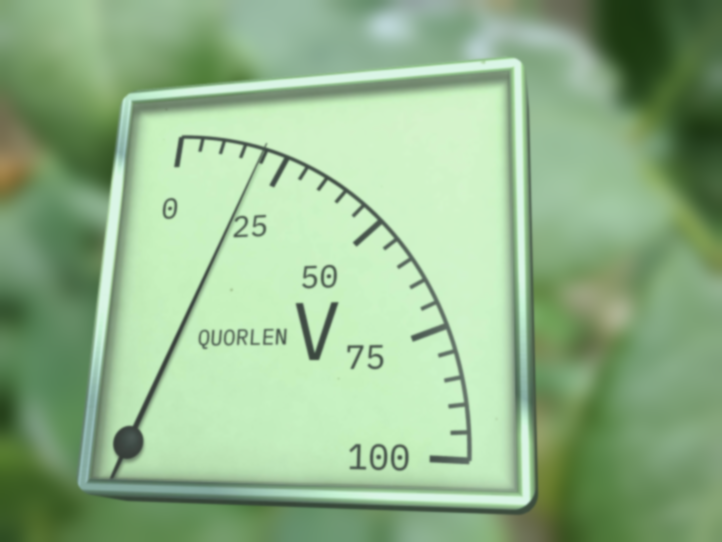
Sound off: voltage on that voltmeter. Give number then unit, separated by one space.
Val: 20 V
